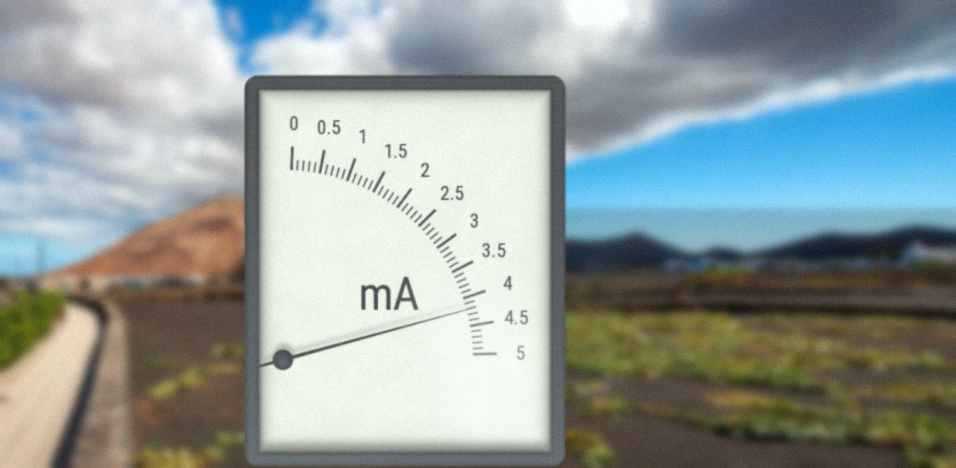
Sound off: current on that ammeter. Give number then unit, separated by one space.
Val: 4.2 mA
